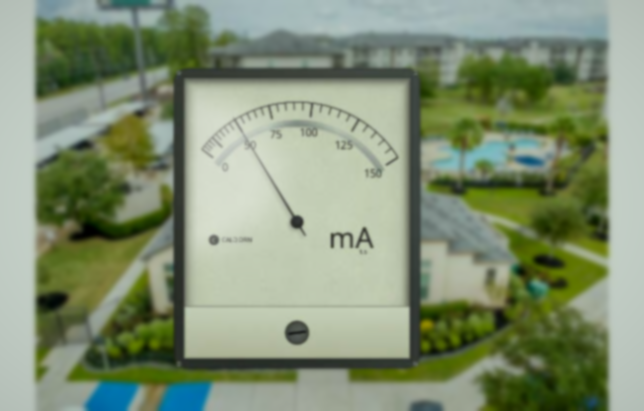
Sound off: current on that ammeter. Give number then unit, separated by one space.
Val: 50 mA
